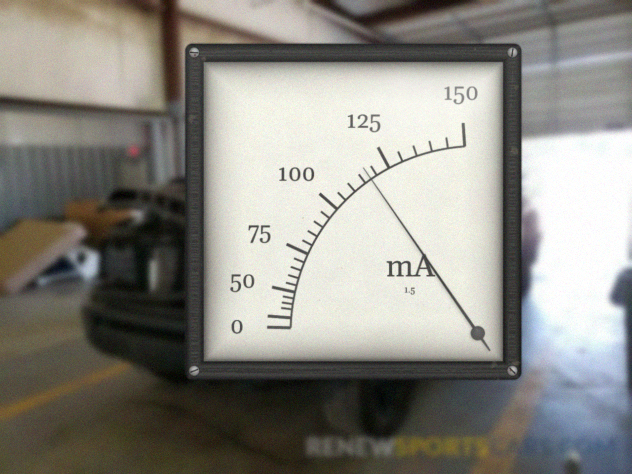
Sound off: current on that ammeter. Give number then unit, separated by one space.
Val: 117.5 mA
